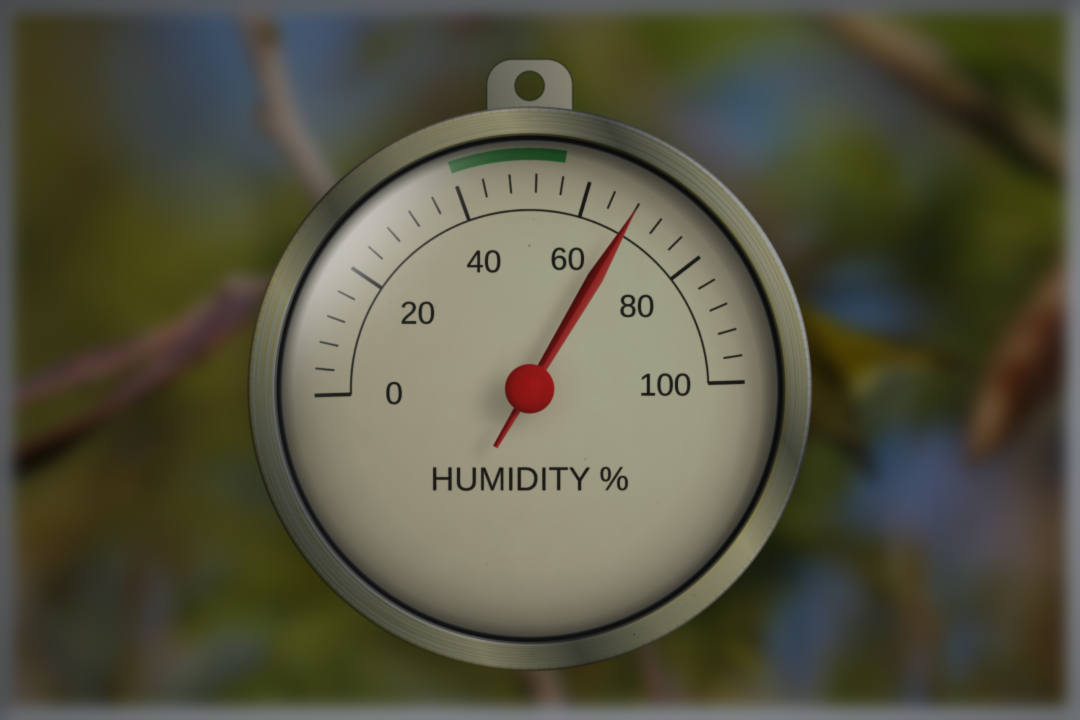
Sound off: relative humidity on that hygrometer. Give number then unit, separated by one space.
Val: 68 %
